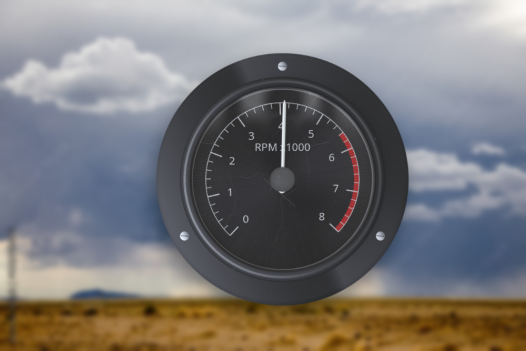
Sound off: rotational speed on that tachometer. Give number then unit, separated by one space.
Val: 4100 rpm
